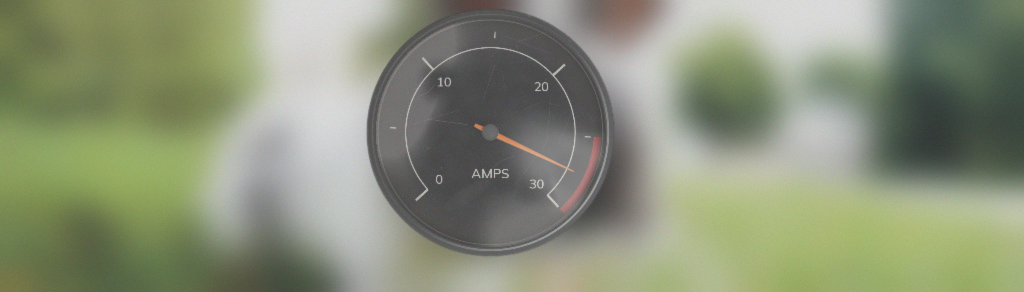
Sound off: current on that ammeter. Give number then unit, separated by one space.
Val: 27.5 A
